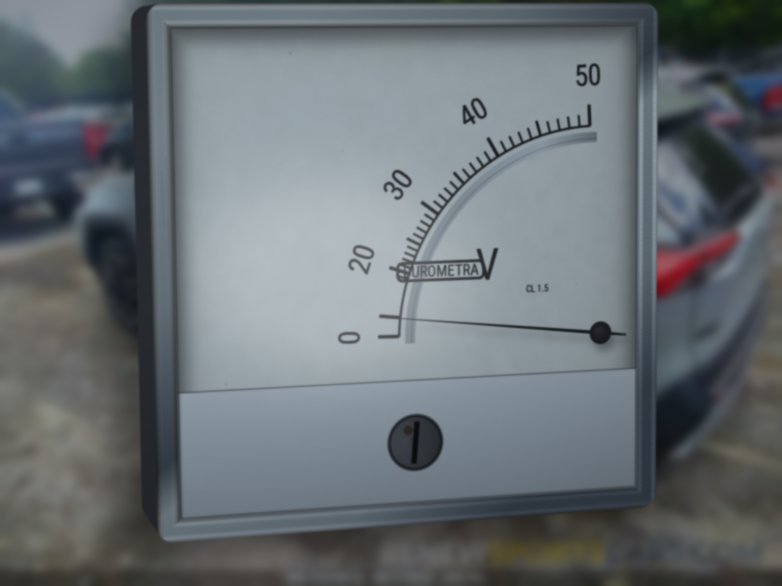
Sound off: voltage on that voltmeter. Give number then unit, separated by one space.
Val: 10 V
